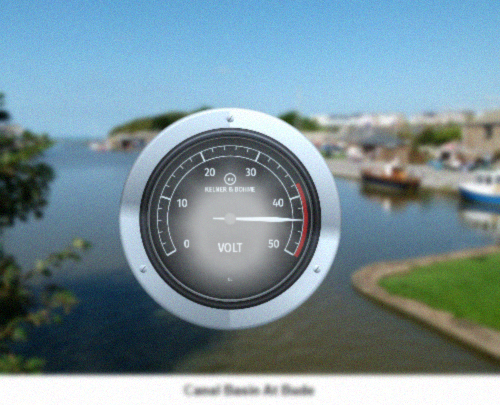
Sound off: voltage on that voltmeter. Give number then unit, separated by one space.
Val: 44 V
